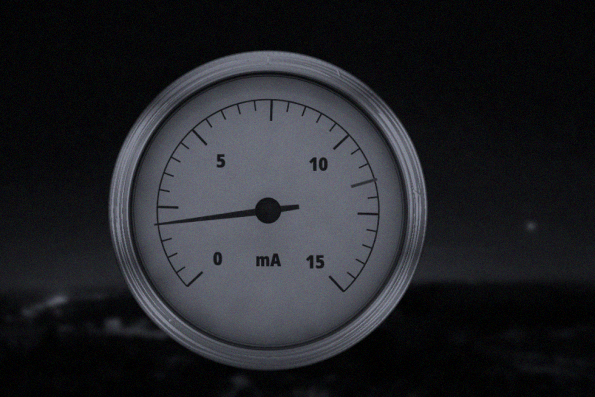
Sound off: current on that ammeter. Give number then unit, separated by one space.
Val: 2 mA
